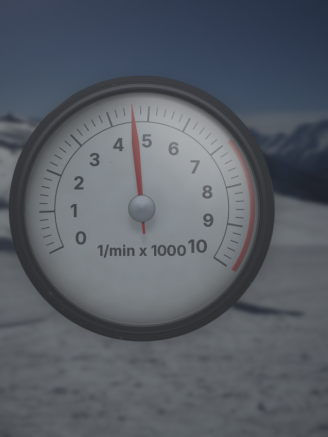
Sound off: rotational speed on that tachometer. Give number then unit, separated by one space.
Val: 4600 rpm
